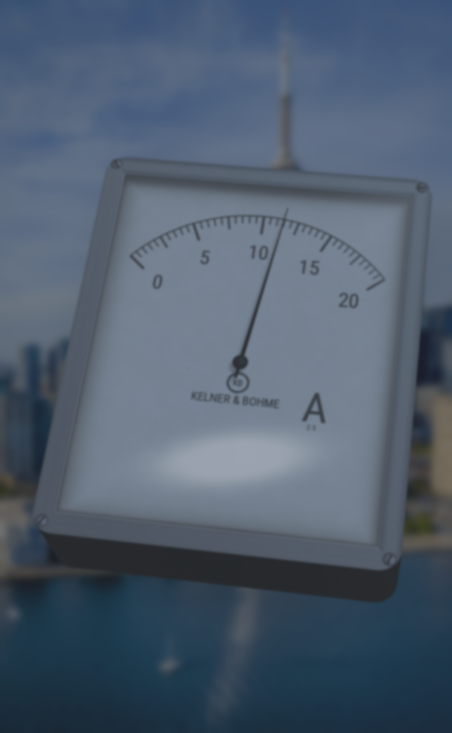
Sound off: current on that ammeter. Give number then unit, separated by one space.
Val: 11.5 A
